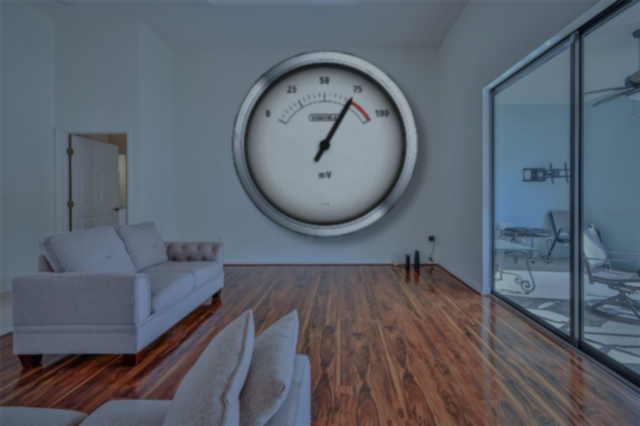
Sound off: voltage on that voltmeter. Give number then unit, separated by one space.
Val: 75 mV
